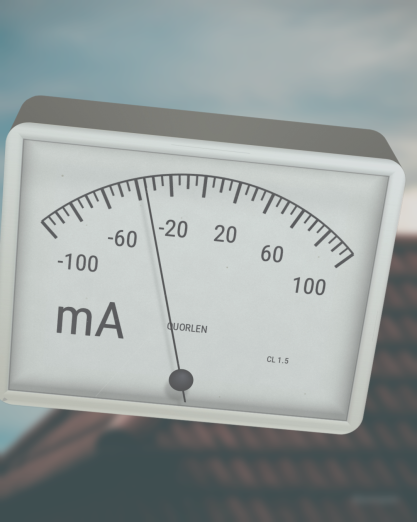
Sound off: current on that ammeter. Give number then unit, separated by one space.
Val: -35 mA
